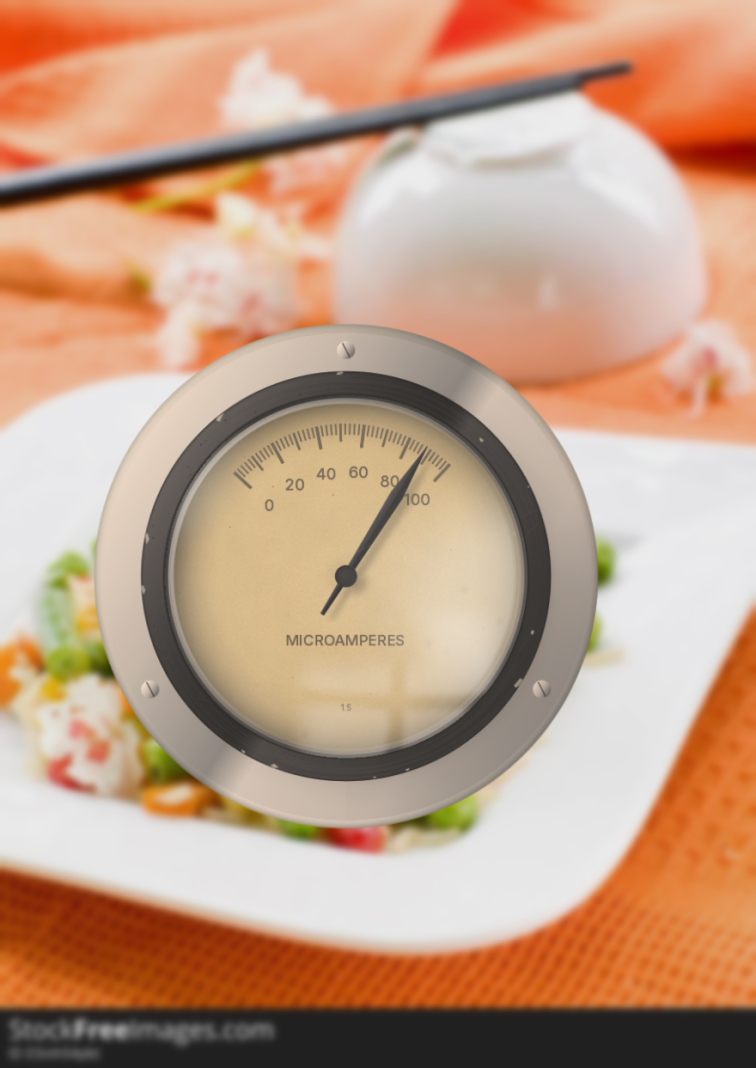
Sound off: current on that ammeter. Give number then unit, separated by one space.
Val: 88 µA
